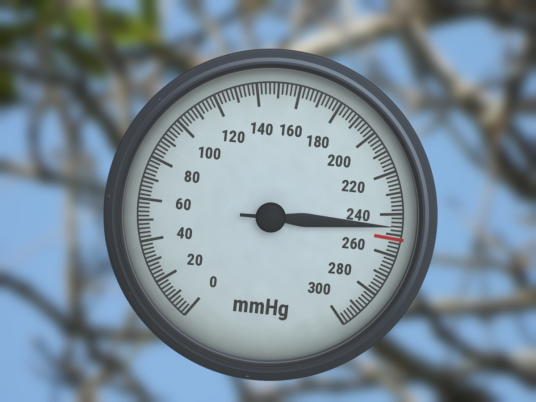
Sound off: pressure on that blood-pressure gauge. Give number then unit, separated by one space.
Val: 246 mmHg
